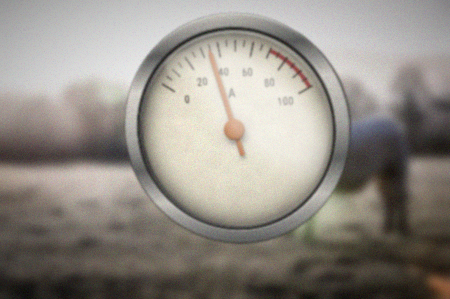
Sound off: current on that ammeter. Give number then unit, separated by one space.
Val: 35 A
